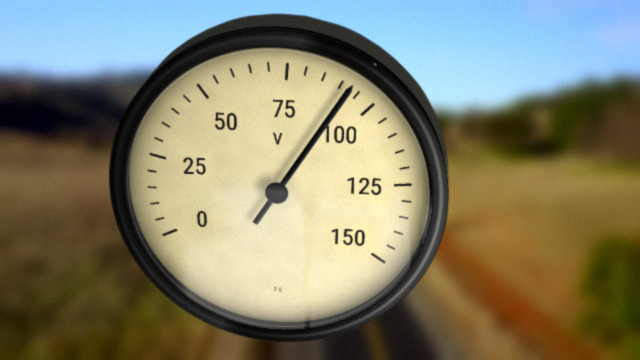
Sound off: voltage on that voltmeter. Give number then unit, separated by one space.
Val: 92.5 V
